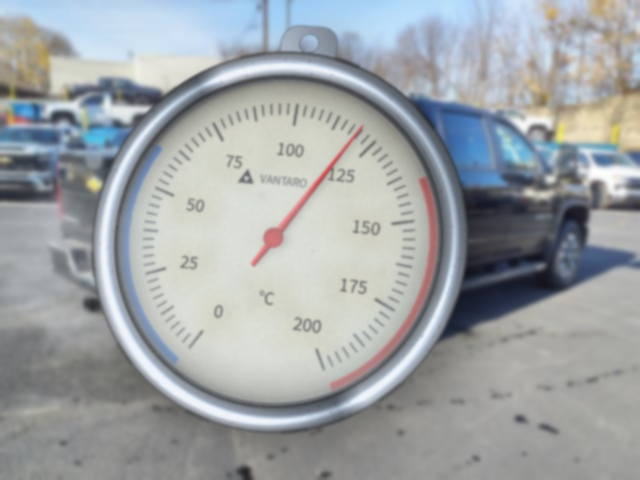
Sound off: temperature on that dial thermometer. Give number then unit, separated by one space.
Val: 120 °C
